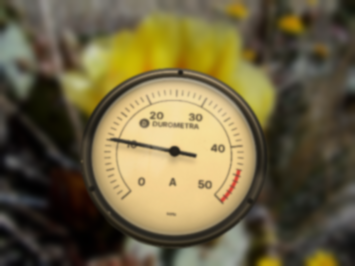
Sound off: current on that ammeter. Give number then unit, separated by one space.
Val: 10 A
